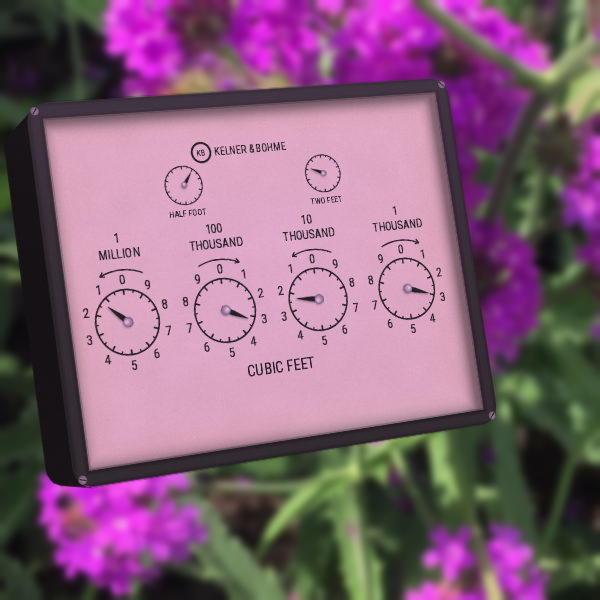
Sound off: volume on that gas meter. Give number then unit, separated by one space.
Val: 132300 ft³
